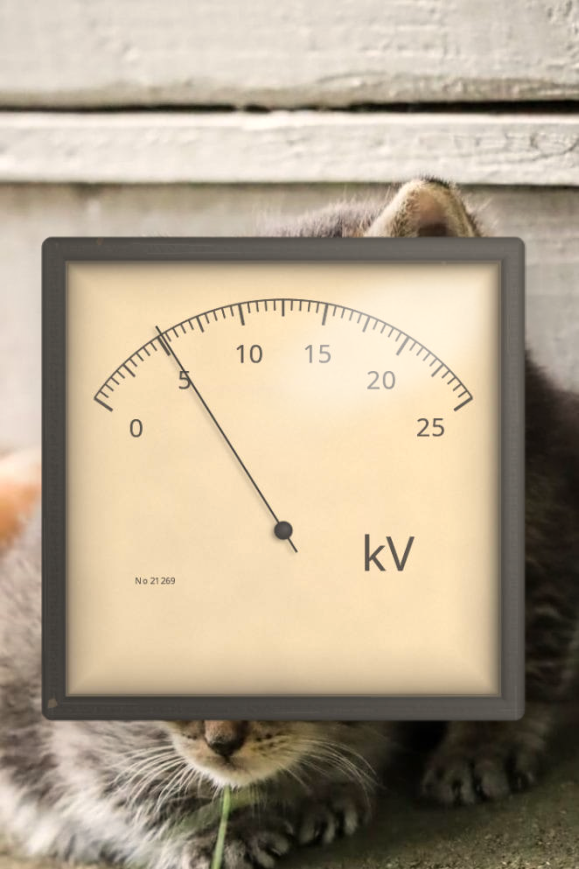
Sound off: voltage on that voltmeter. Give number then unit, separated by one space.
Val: 5.25 kV
